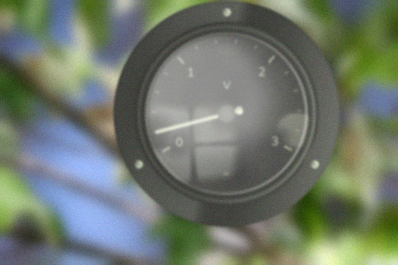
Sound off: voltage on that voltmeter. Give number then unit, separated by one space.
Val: 0.2 V
